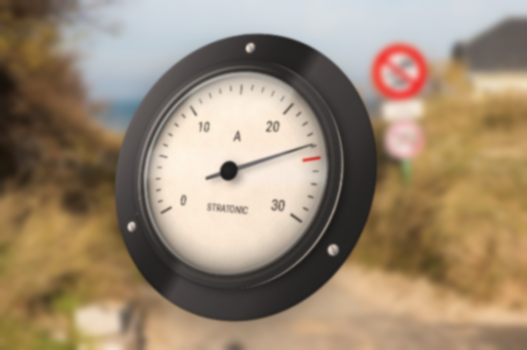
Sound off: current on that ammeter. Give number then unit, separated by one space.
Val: 24 A
